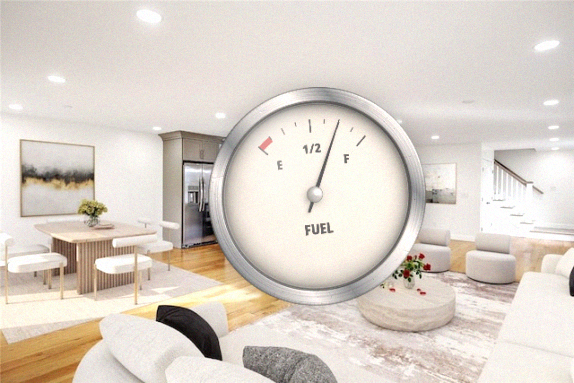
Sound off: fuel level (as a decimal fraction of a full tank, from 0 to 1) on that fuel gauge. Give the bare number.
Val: 0.75
